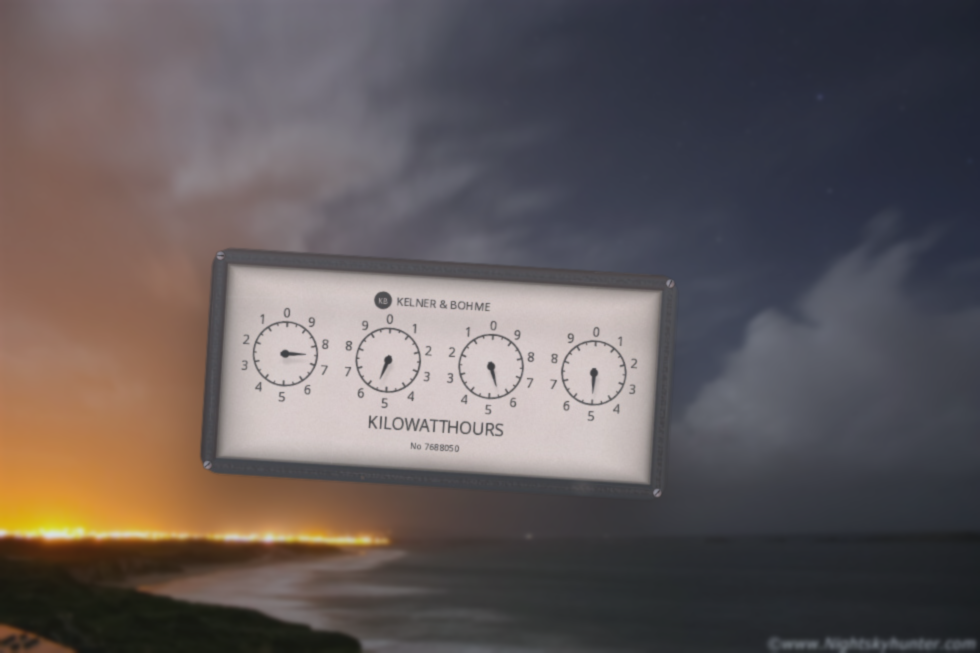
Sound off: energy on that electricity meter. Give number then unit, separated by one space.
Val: 7555 kWh
